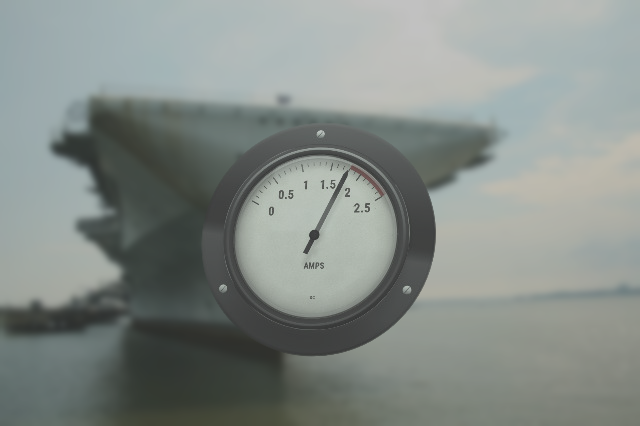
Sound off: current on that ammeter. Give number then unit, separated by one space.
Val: 1.8 A
